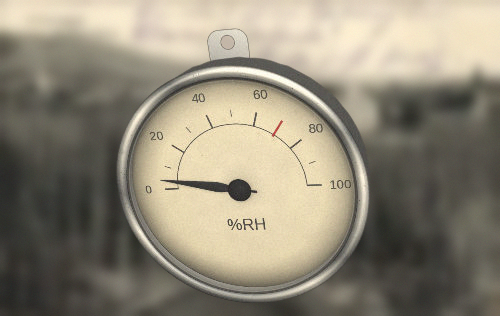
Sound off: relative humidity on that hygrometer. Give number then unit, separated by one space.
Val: 5 %
